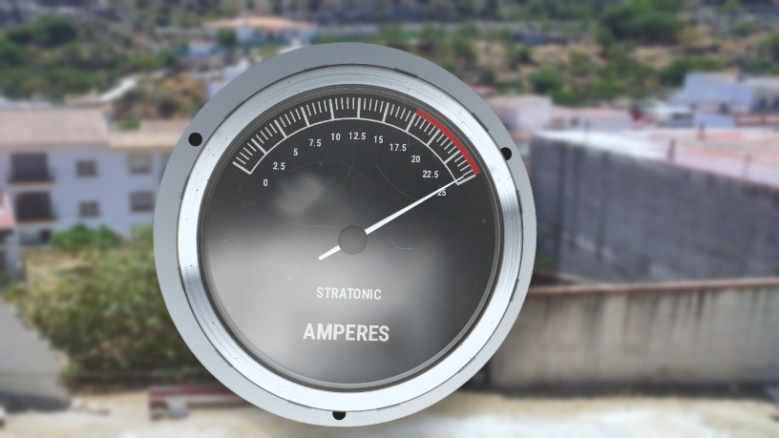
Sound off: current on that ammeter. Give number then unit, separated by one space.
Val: 24.5 A
